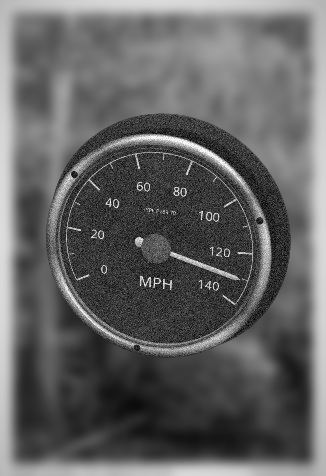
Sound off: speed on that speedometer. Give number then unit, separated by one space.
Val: 130 mph
